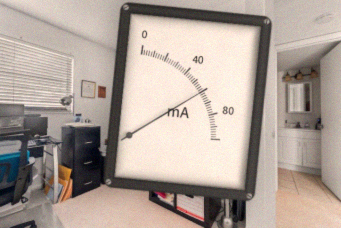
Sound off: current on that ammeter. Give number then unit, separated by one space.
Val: 60 mA
